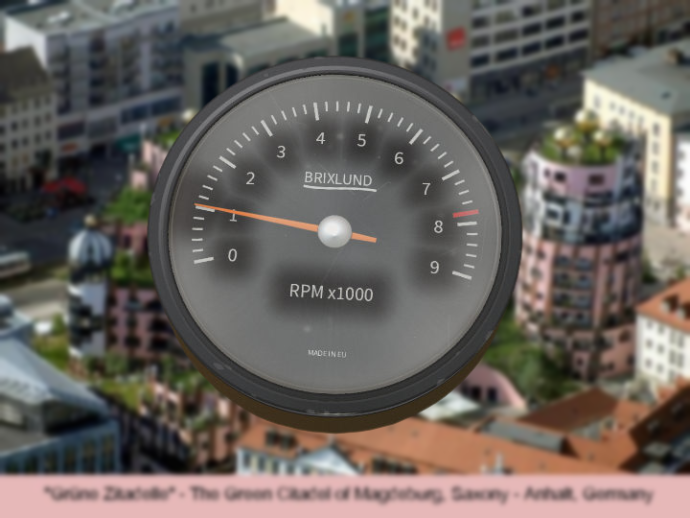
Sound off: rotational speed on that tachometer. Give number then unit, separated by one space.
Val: 1000 rpm
